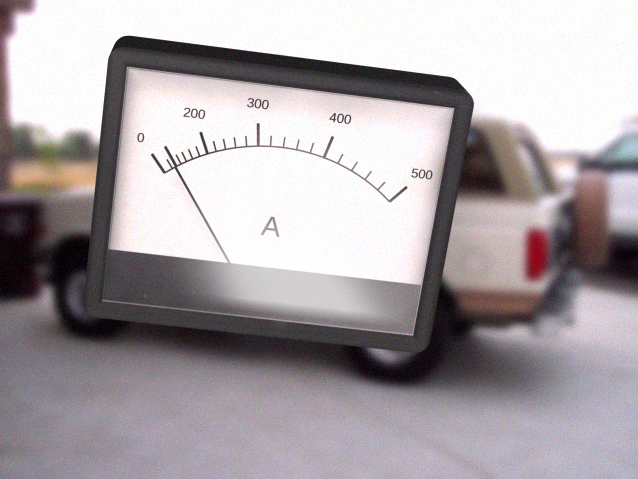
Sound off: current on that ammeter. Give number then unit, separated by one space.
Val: 100 A
